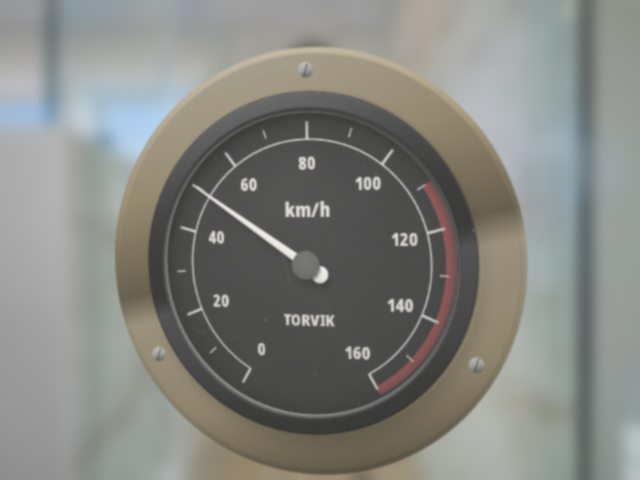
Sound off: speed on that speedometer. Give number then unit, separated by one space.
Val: 50 km/h
